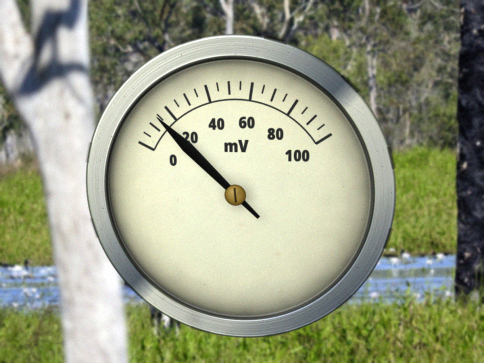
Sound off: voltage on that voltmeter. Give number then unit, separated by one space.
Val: 15 mV
